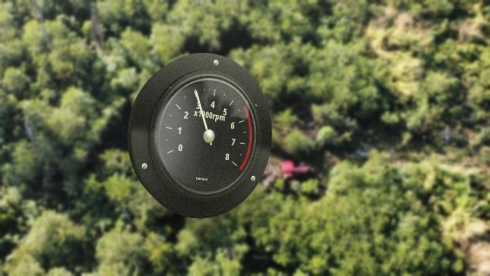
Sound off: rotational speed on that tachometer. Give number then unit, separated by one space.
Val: 3000 rpm
